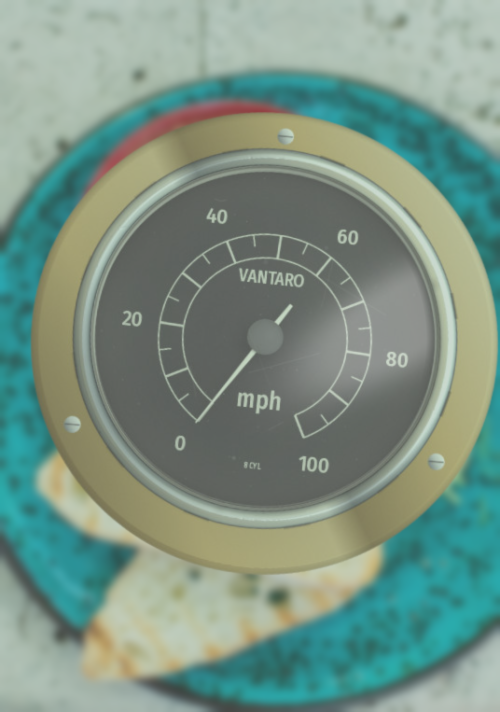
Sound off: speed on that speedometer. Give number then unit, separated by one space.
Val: 0 mph
